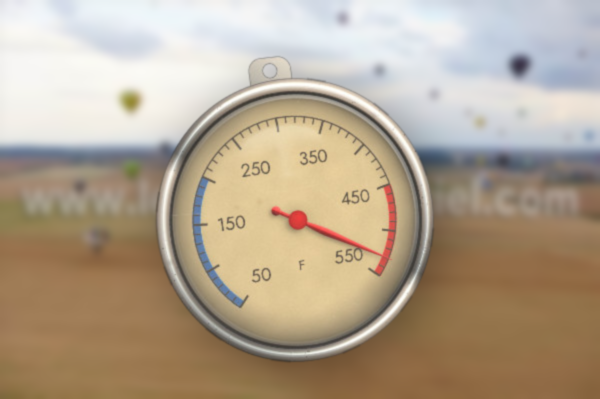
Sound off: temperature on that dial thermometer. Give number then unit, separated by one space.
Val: 530 °F
